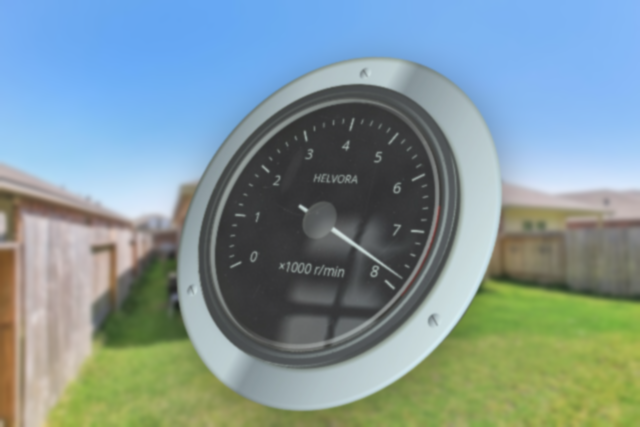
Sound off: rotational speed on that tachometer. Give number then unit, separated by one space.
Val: 7800 rpm
